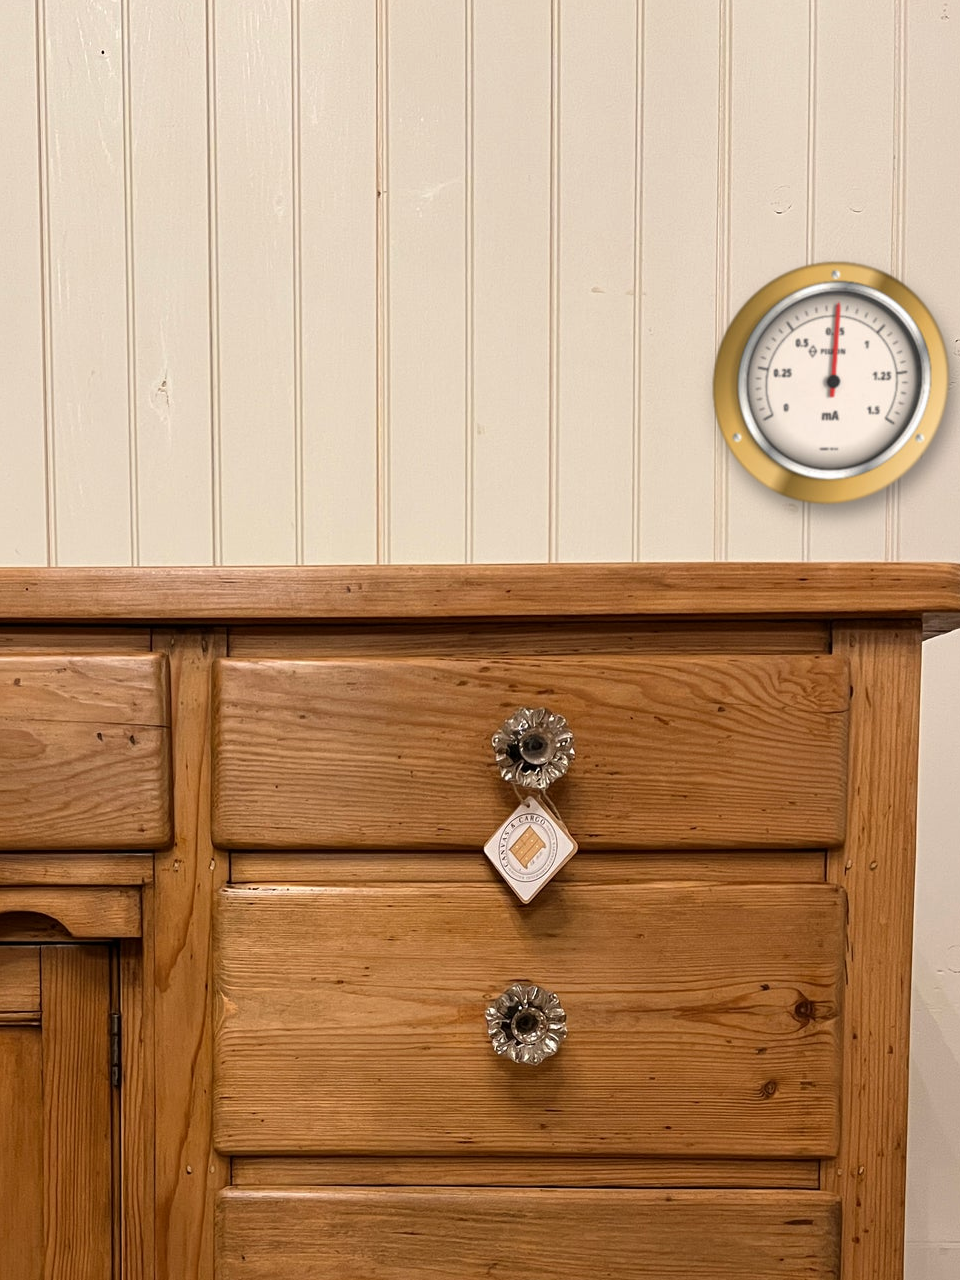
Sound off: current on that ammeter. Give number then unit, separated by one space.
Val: 0.75 mA
